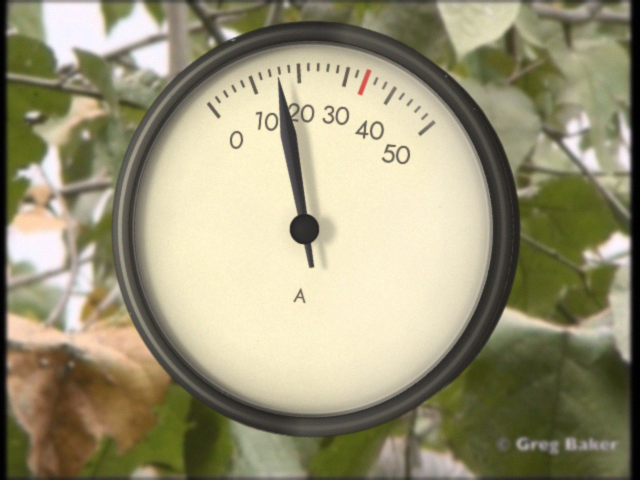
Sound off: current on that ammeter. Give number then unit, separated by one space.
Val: 16 A
